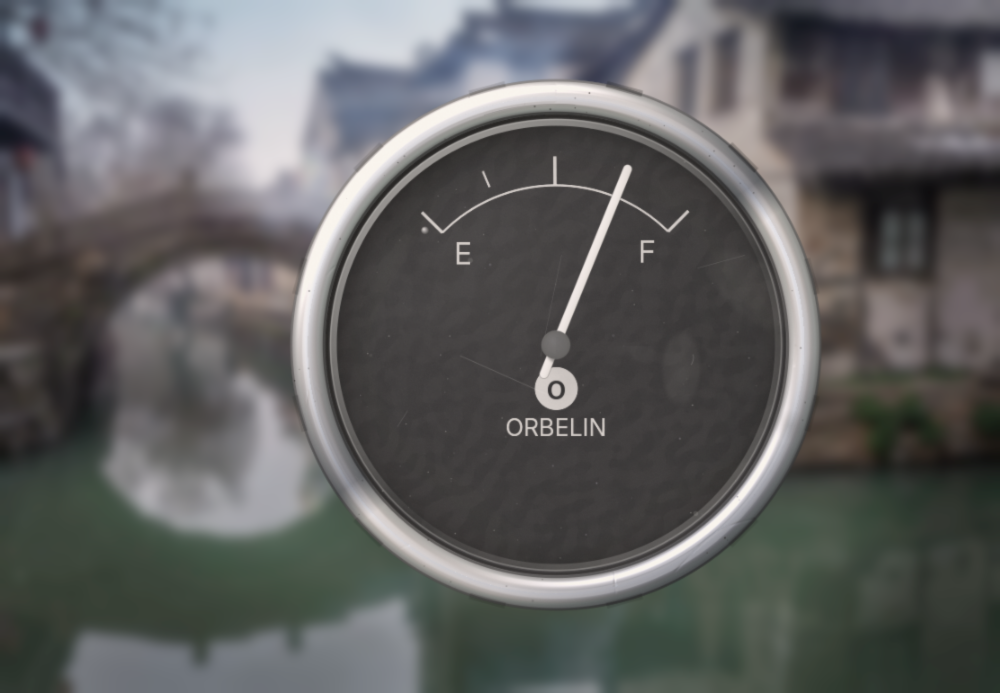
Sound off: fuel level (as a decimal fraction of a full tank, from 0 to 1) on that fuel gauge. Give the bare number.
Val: 0.75
